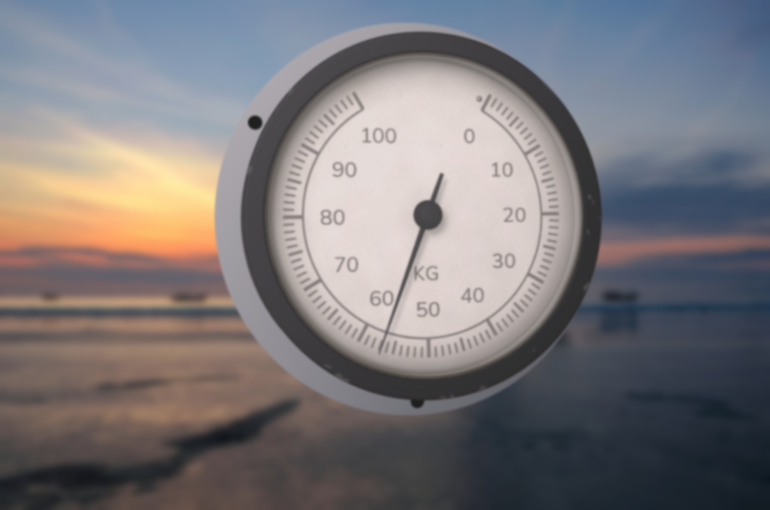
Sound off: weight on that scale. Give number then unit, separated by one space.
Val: 57 kg
